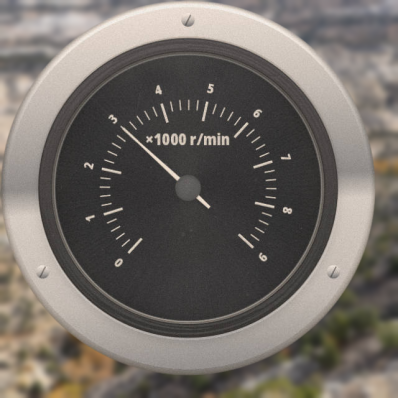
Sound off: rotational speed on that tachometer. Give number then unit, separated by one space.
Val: 3000 rpm
